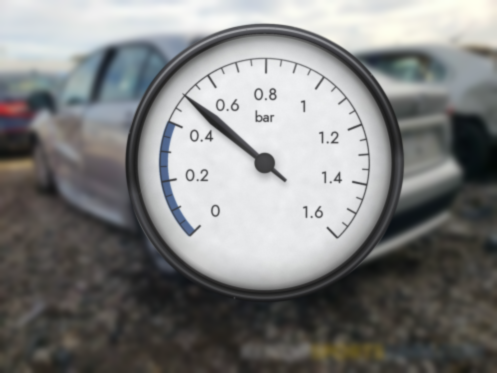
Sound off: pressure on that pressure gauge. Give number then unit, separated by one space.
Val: 0.5 bar
